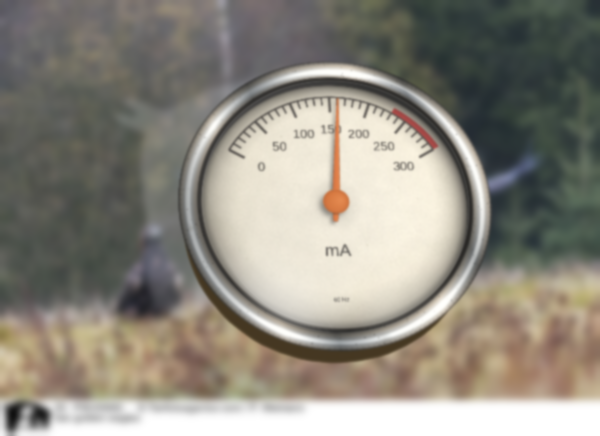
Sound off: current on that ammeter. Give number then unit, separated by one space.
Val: 160 mA
